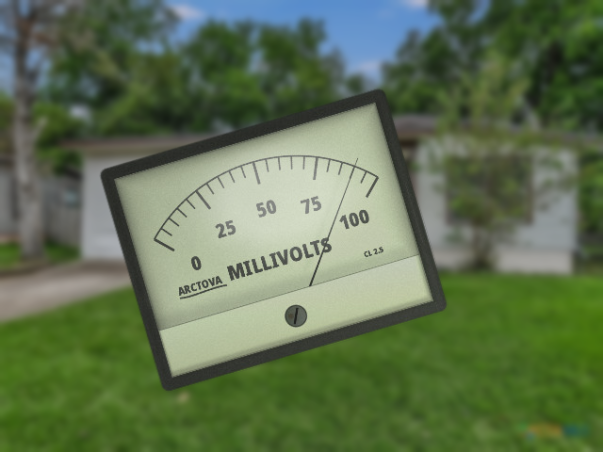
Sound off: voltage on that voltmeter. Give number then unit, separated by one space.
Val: 90 mV
